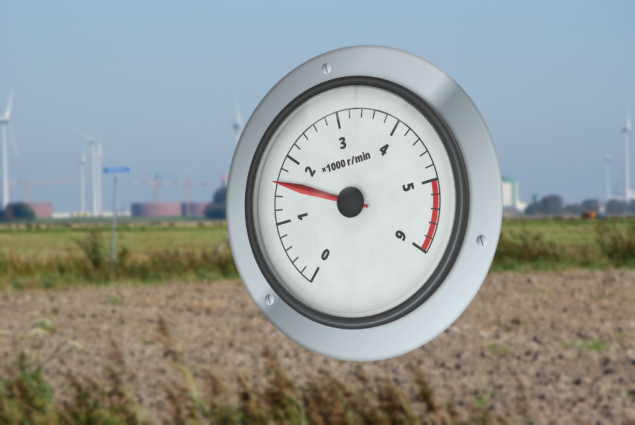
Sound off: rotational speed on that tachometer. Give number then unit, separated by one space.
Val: 1600 rpm
